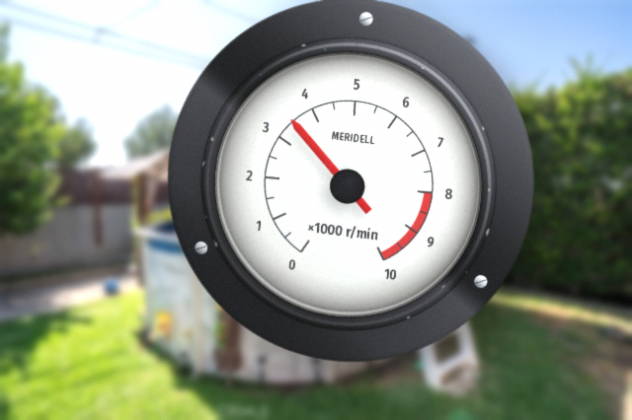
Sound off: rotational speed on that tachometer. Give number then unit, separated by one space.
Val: 3500 rpm
